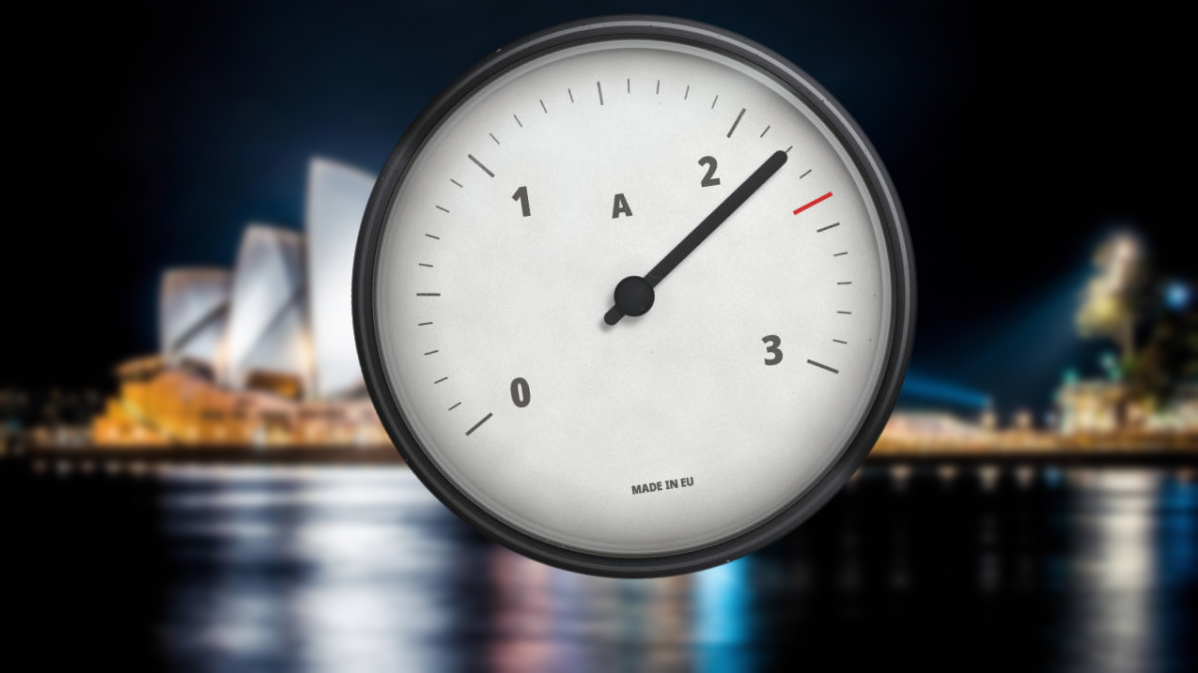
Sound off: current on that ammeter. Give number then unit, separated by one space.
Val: 2.2 A
